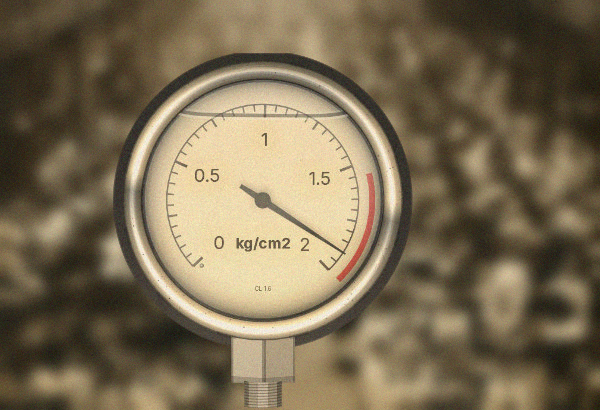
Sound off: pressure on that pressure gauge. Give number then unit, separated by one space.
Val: 1.9 kg/cm²
